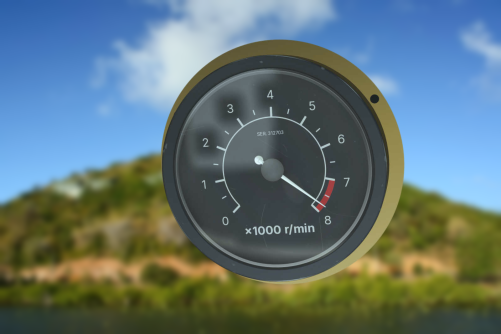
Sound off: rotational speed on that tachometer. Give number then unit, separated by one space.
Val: 7750 rpm
